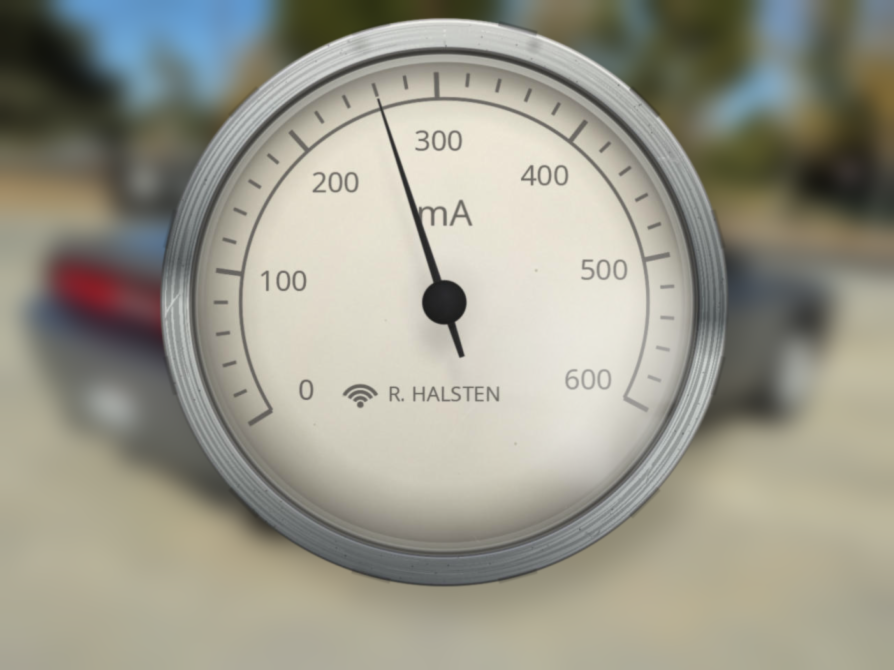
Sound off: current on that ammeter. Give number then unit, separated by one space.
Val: 260 mA
